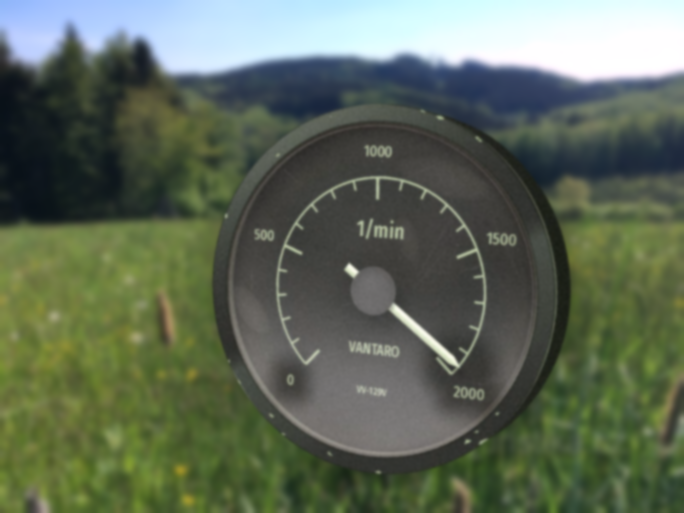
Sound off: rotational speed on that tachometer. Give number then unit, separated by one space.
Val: 1950 rpm
